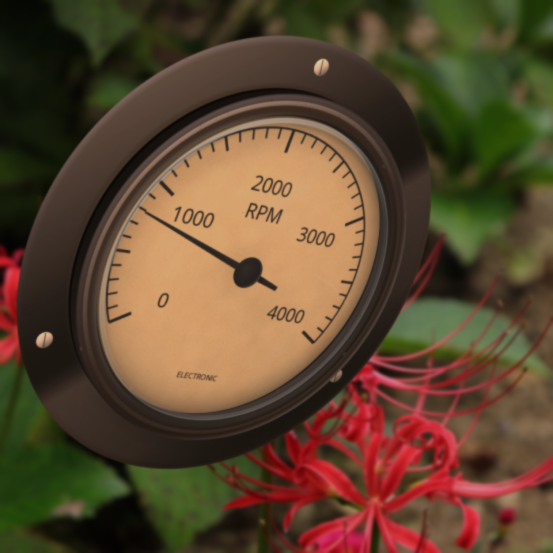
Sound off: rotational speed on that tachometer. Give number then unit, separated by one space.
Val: 800 rpm
